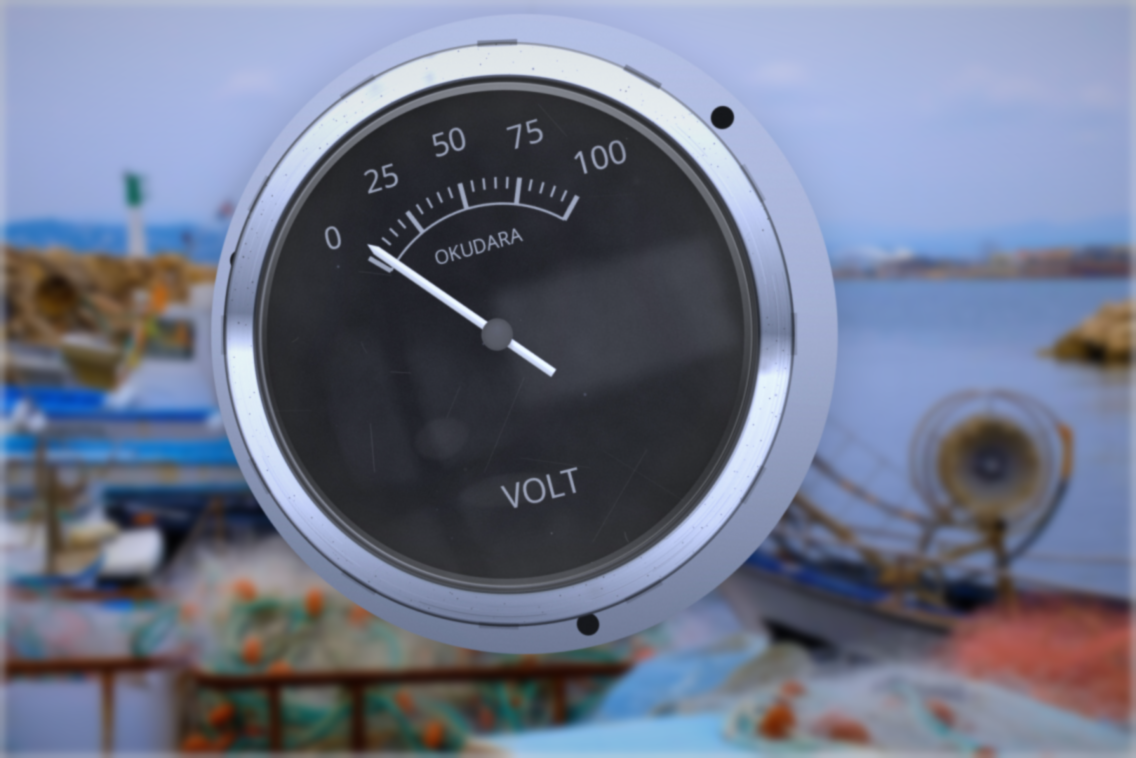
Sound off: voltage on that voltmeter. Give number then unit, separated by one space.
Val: 5 V
